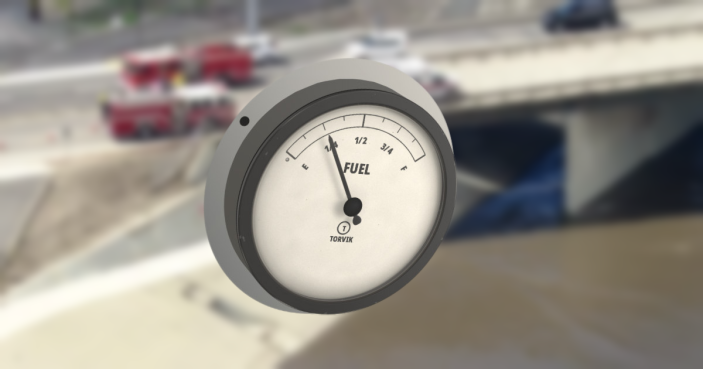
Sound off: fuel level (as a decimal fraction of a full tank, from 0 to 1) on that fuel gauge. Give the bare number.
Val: 0.25
